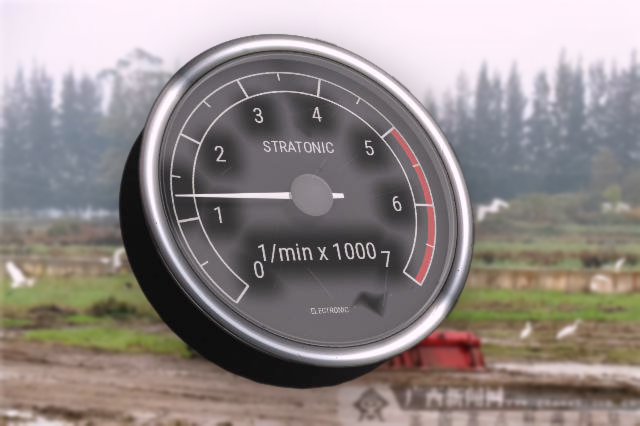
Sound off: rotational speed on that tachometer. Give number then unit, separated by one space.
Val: 1250 rpm
